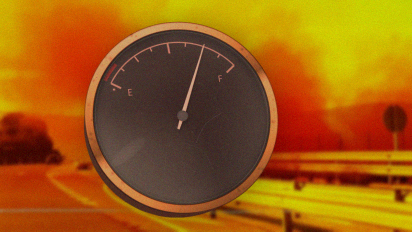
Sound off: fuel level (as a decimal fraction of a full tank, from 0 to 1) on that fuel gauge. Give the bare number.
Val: 0.75
